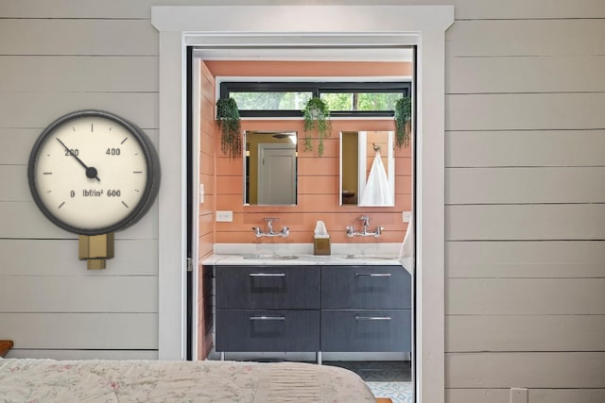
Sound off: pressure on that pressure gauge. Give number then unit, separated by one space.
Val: 200 psi
